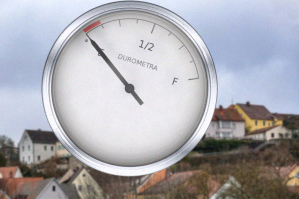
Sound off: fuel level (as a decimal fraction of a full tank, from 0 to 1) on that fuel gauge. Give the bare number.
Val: 0
